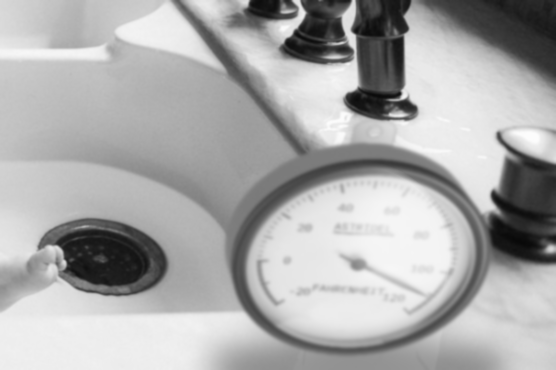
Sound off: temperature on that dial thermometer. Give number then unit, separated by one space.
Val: 110 °F
